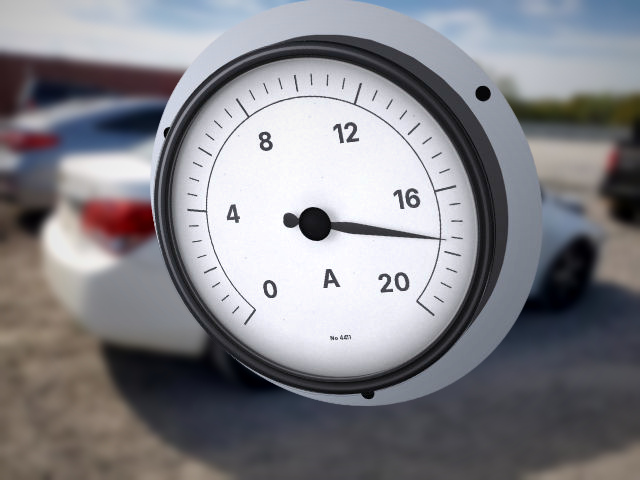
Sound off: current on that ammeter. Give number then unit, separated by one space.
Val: 17.5 A
